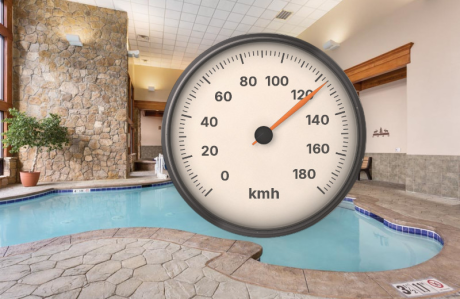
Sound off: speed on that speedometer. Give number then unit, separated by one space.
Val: 124 km/h
